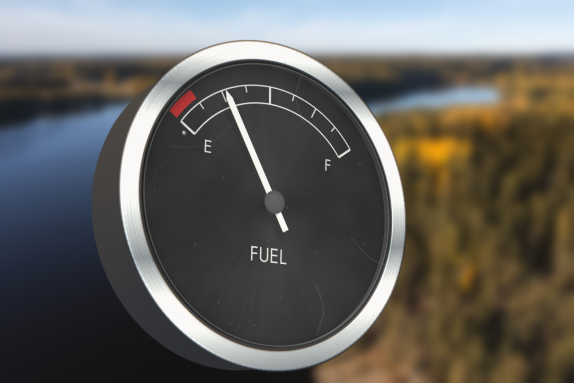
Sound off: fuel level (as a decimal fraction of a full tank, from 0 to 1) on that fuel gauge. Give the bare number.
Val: 0.25
